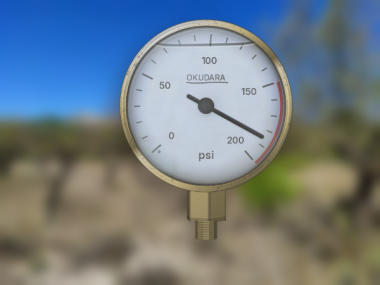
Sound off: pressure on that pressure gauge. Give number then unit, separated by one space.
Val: 185 psi
